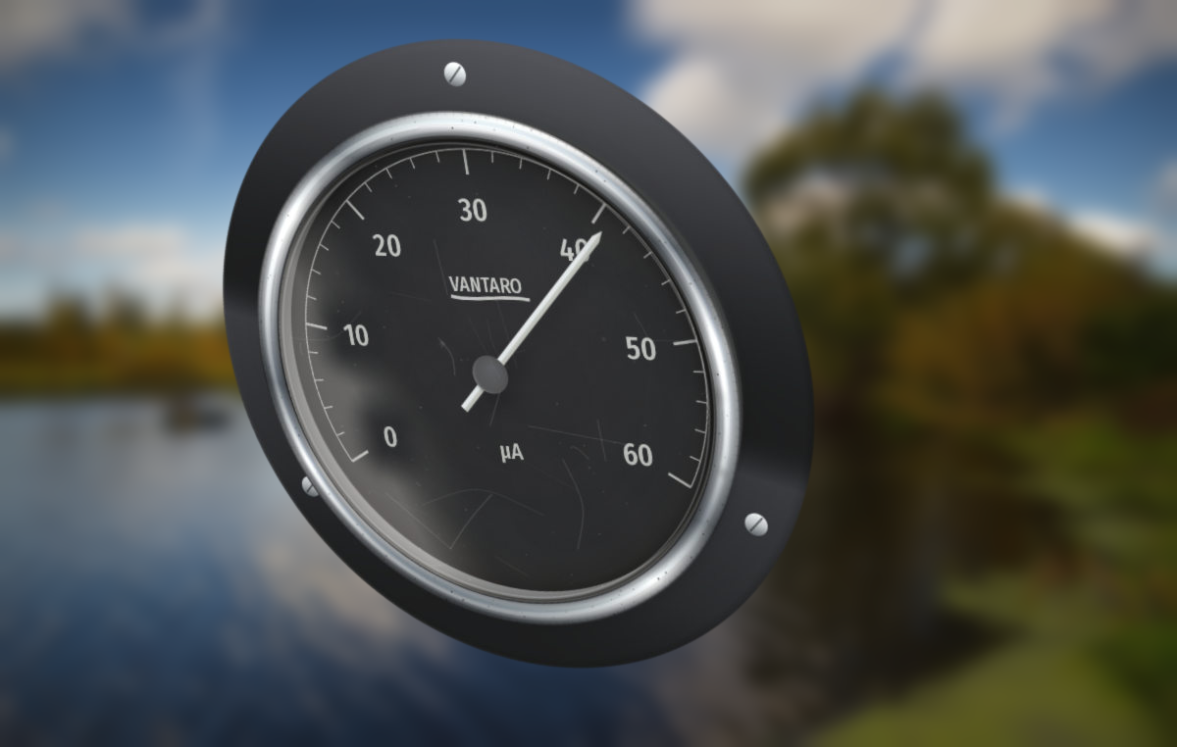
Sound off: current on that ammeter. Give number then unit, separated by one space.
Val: 41 µA
